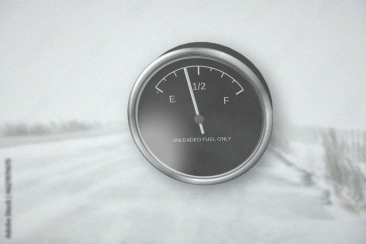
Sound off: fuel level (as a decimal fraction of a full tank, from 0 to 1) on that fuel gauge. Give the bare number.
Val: 0.375
